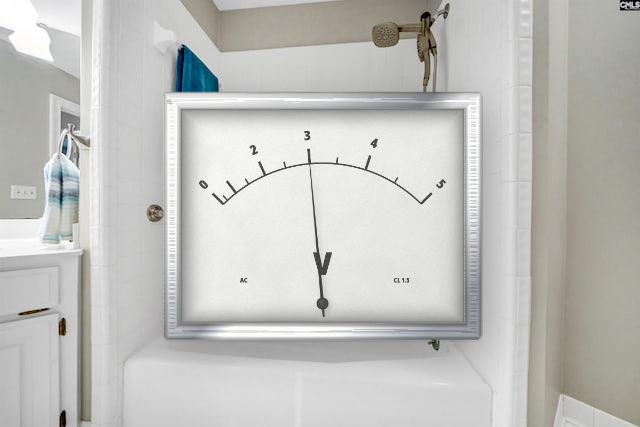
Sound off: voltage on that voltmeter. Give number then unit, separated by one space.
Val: 3 V
